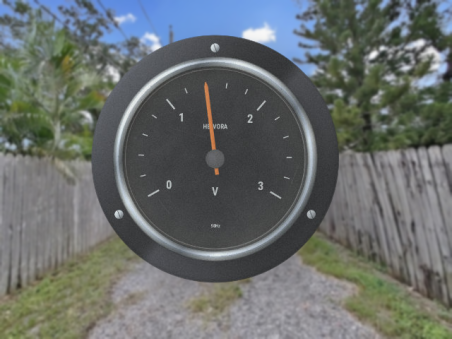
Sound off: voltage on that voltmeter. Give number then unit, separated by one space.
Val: 1.4 V
